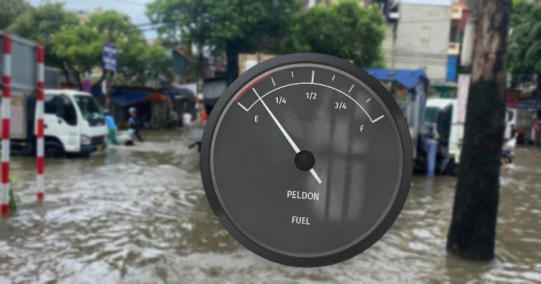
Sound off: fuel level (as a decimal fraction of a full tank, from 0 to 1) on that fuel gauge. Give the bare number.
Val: 0.125
